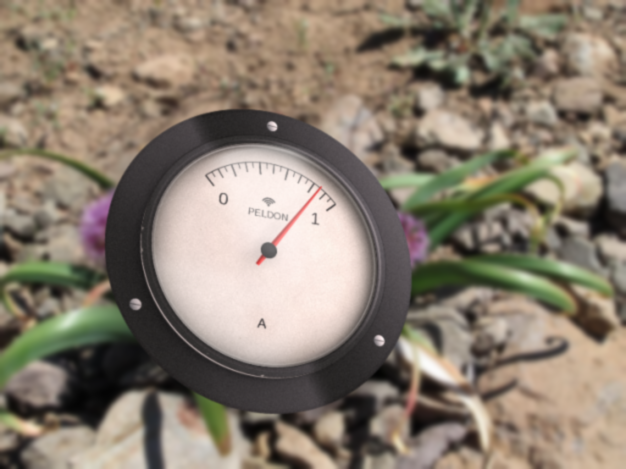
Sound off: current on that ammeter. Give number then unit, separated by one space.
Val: 0.85 A
